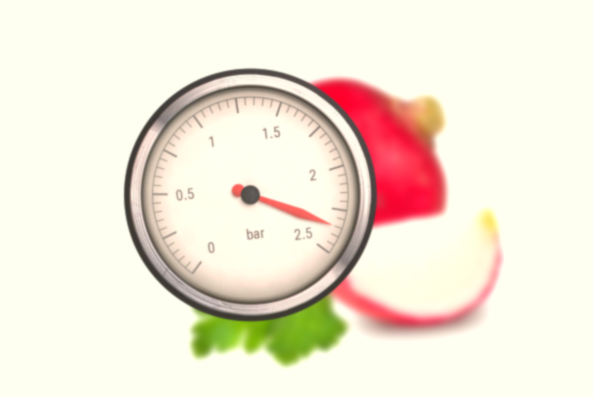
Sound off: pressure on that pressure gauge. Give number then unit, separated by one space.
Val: 2.35 bar
